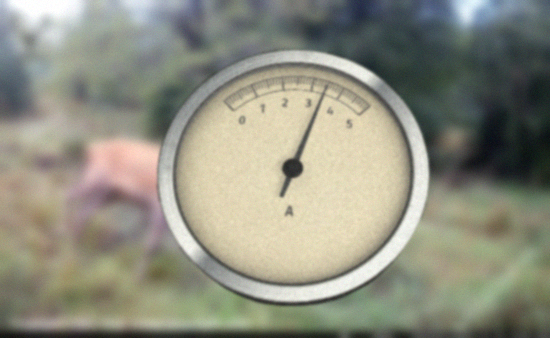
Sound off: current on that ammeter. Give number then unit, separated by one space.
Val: 3.5 A
